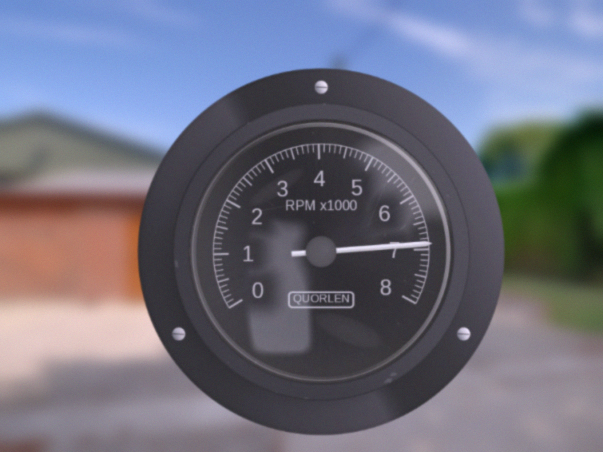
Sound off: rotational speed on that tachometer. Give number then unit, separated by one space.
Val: 6900 rpm
